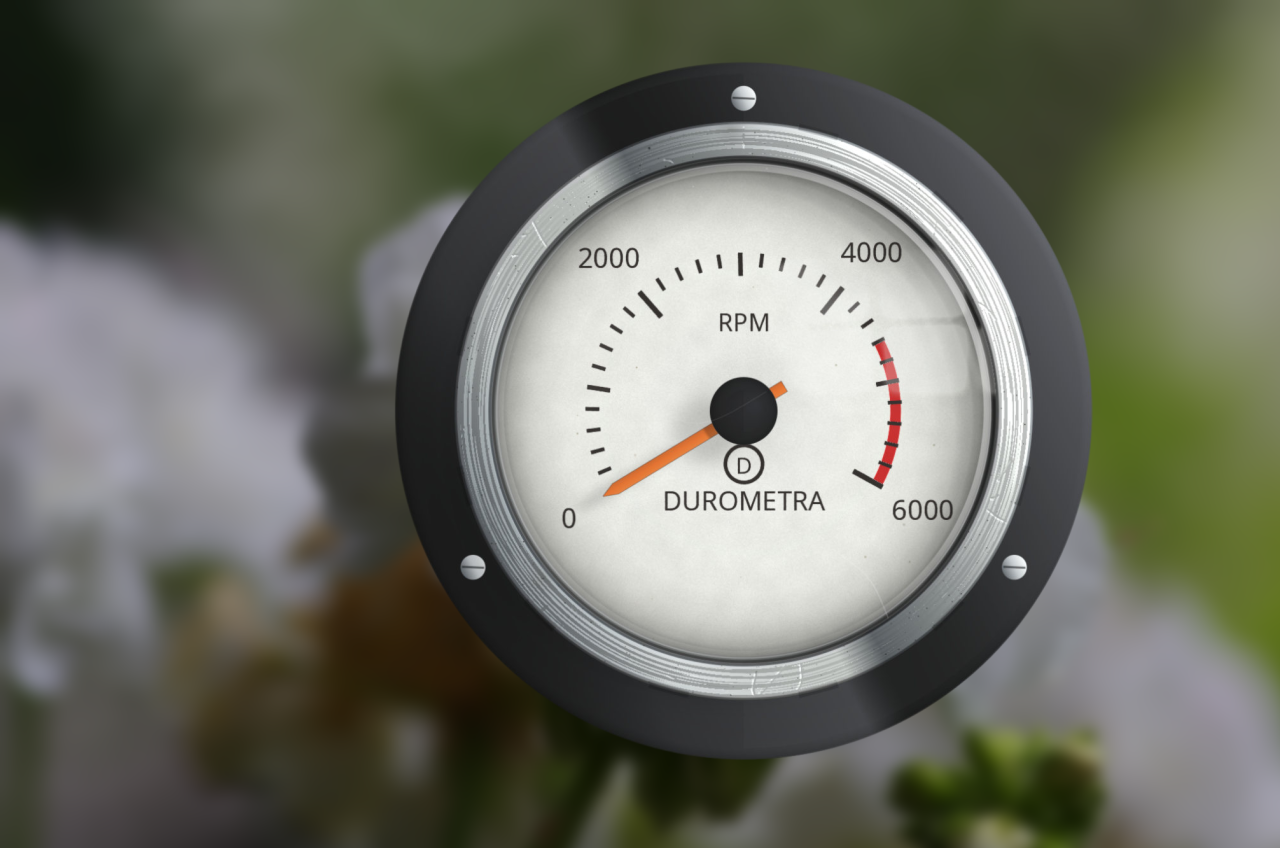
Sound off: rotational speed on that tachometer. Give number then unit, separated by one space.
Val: 0 rpm
